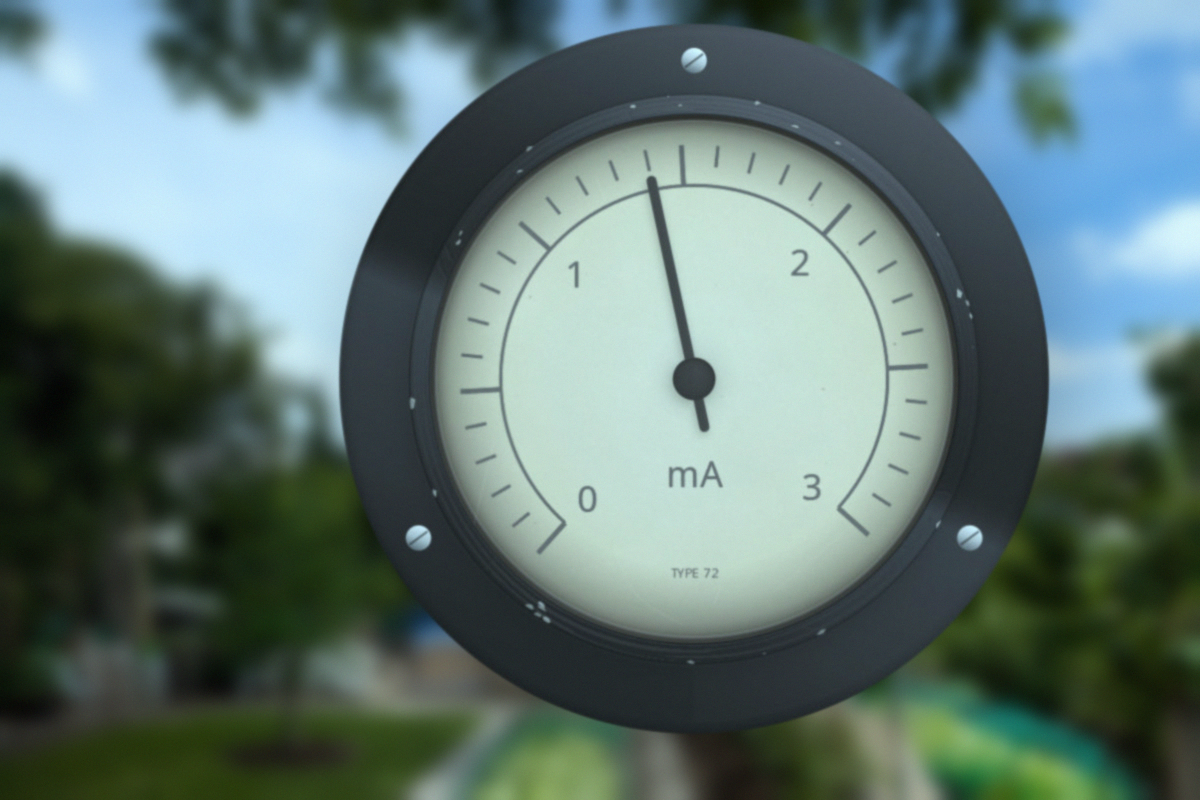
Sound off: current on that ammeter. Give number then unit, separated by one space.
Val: 1.4 mA
